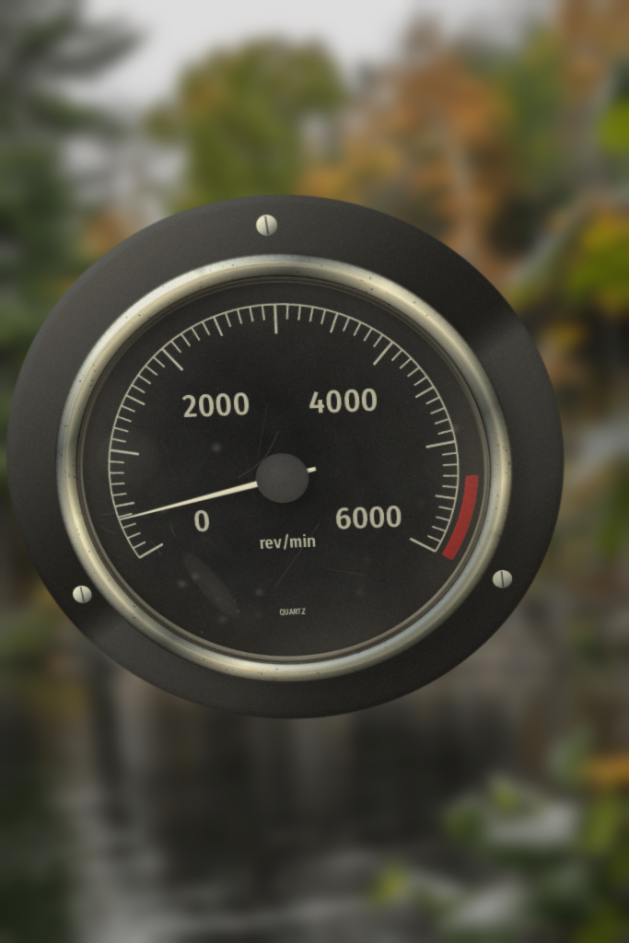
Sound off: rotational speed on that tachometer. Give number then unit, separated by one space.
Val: 400 rpm
